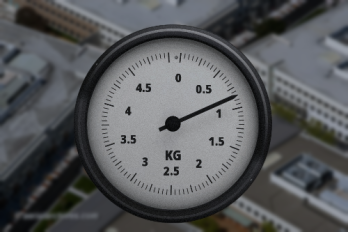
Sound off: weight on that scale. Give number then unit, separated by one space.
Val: 0.85 kg
